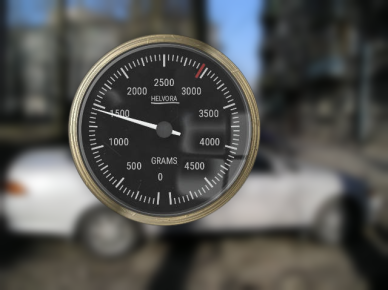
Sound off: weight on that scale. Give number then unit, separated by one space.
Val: 1450 g
